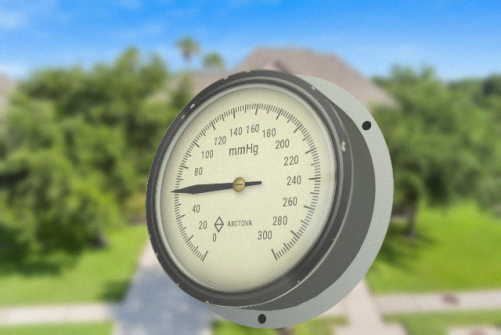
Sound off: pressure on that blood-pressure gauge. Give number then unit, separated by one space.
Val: 60 mmHg
